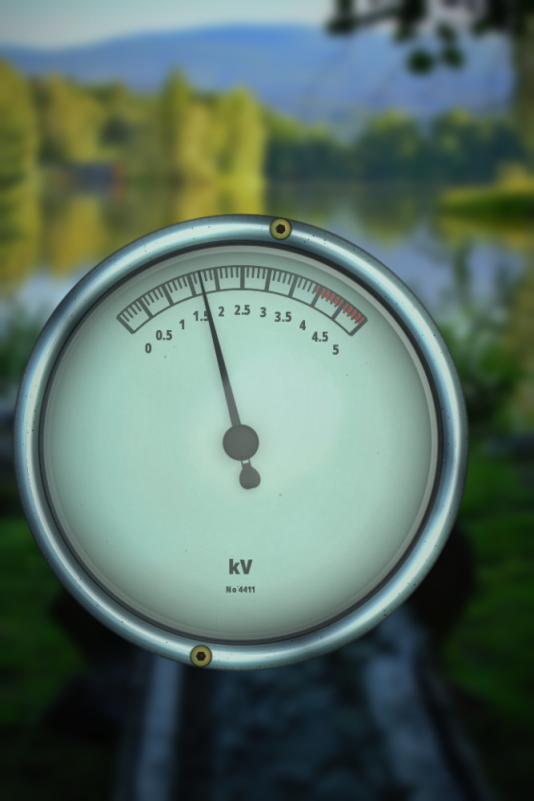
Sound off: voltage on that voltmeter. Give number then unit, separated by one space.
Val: 1.7 kV
